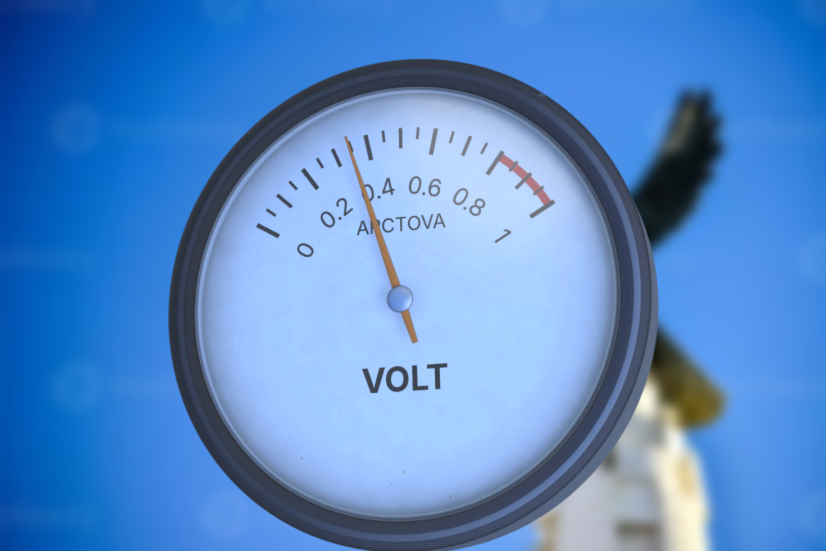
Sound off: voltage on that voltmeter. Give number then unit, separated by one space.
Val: 0.35 V
